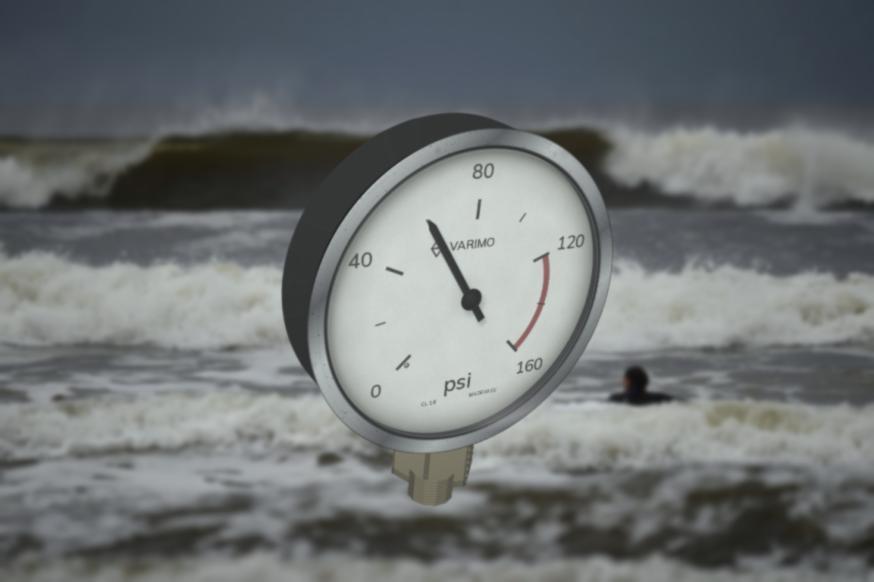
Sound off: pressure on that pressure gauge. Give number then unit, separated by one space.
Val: 60 psi
